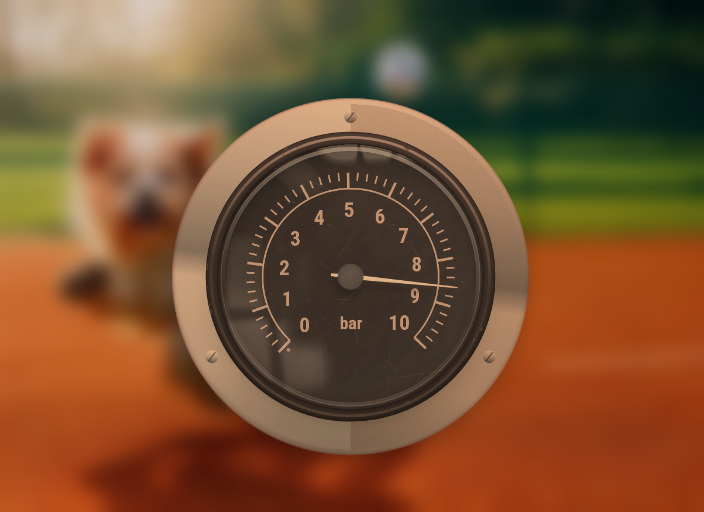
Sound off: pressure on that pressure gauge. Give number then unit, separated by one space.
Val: 8.6 bar
